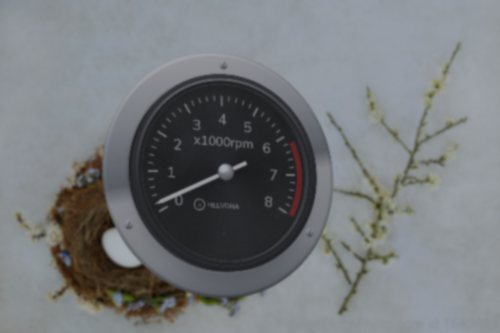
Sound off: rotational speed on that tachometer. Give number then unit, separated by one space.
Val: 200 rpm
